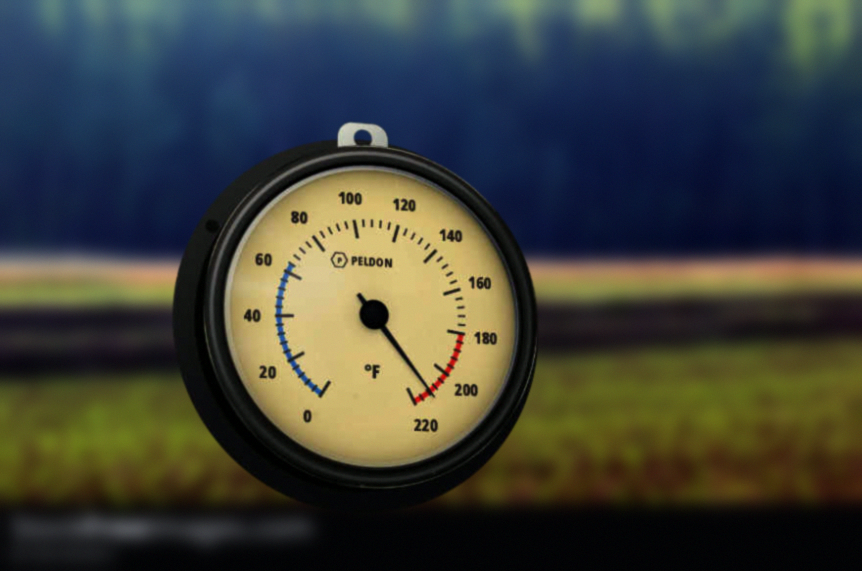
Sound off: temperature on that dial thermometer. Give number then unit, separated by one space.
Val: 212 °F
